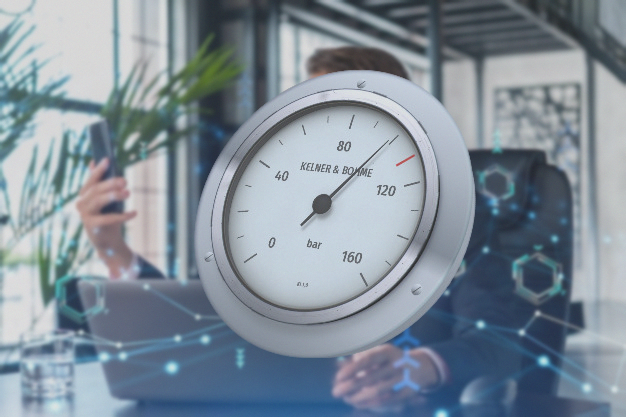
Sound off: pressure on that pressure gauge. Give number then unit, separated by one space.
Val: 100 bar
